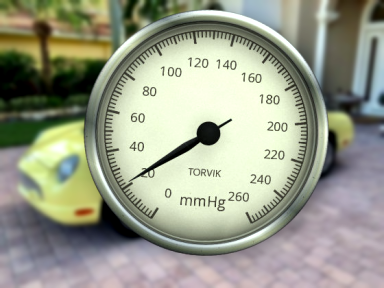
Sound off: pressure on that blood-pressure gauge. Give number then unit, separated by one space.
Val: 22 mmHg
